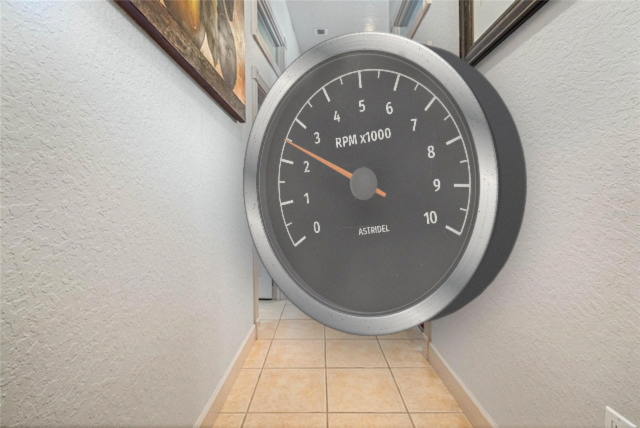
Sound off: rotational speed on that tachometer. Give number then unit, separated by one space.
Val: 2500 rpm
